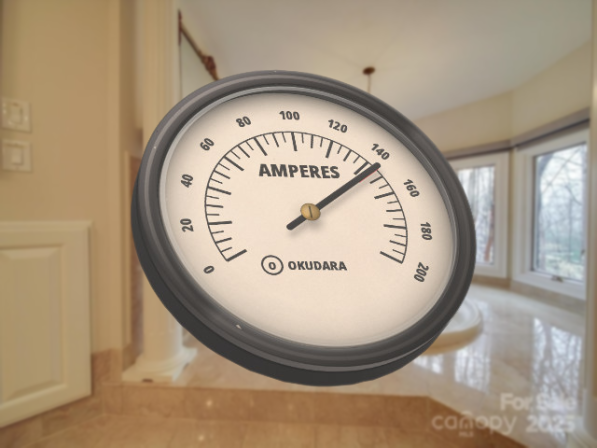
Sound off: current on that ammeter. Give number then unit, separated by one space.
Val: 145 A
